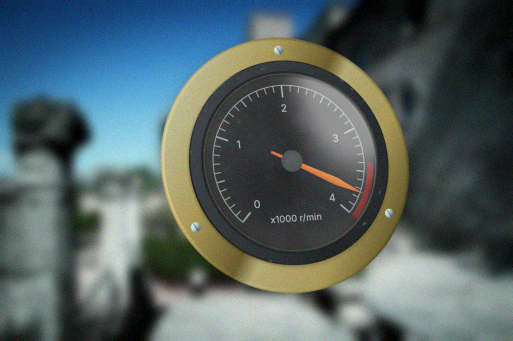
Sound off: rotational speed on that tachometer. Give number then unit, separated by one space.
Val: 3750 rpm
